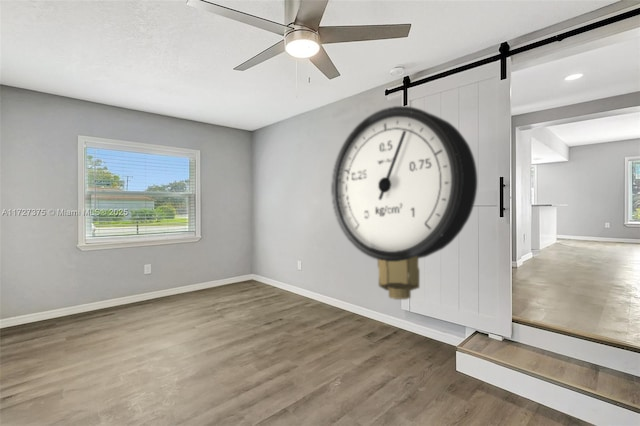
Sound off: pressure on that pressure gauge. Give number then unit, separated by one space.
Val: 0.6 kg/cm²
